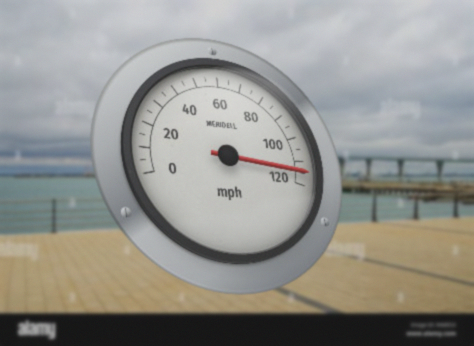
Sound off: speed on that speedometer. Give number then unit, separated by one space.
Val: 115 mph
